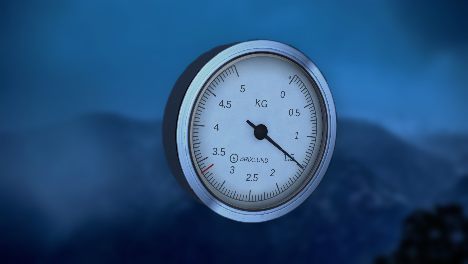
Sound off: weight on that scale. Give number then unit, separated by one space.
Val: 1.5 kg
